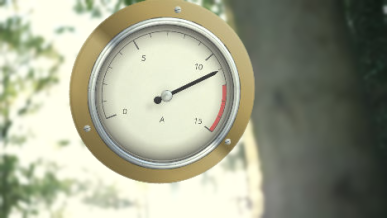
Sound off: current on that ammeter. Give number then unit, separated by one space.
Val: 11 A
